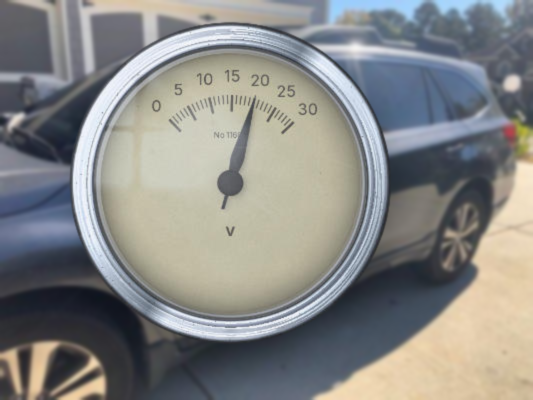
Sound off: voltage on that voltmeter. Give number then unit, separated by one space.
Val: 20 V
